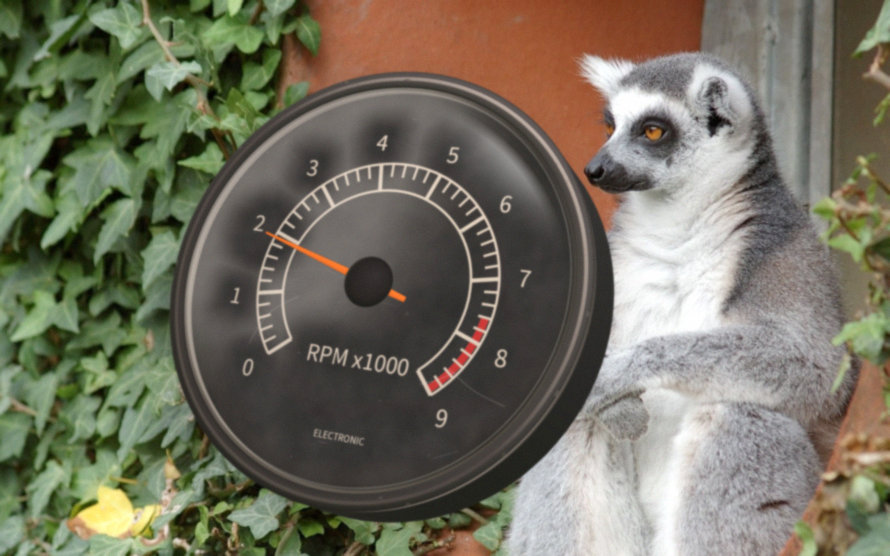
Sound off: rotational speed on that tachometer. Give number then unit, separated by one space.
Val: 1900 rpm
